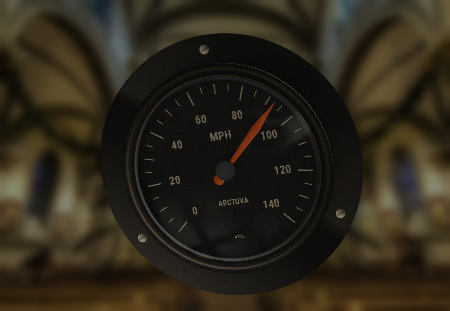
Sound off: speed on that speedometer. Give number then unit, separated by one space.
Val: 92.5 mph
